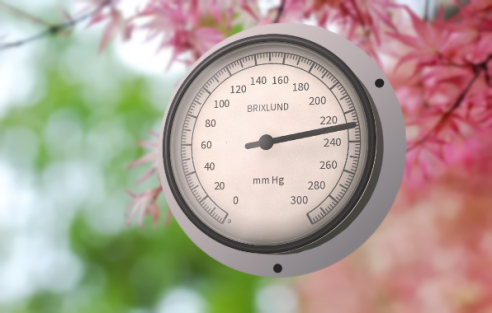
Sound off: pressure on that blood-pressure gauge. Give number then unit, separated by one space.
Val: 230 mmHg
